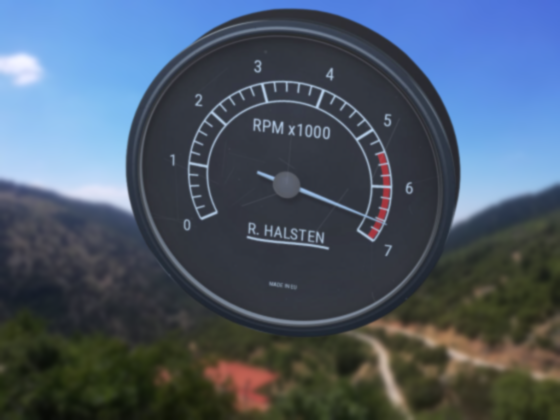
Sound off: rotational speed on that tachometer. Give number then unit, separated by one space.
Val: 6600 rpm
